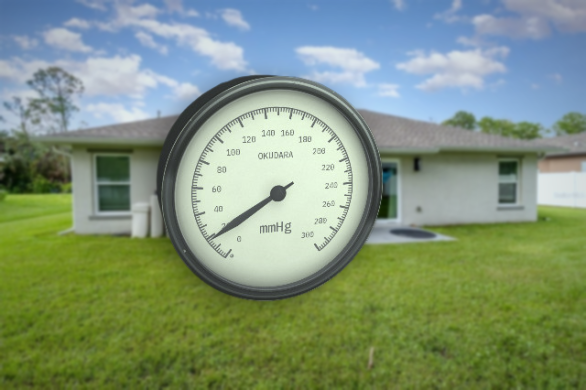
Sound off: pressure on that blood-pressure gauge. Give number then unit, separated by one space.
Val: 20 mmHg
